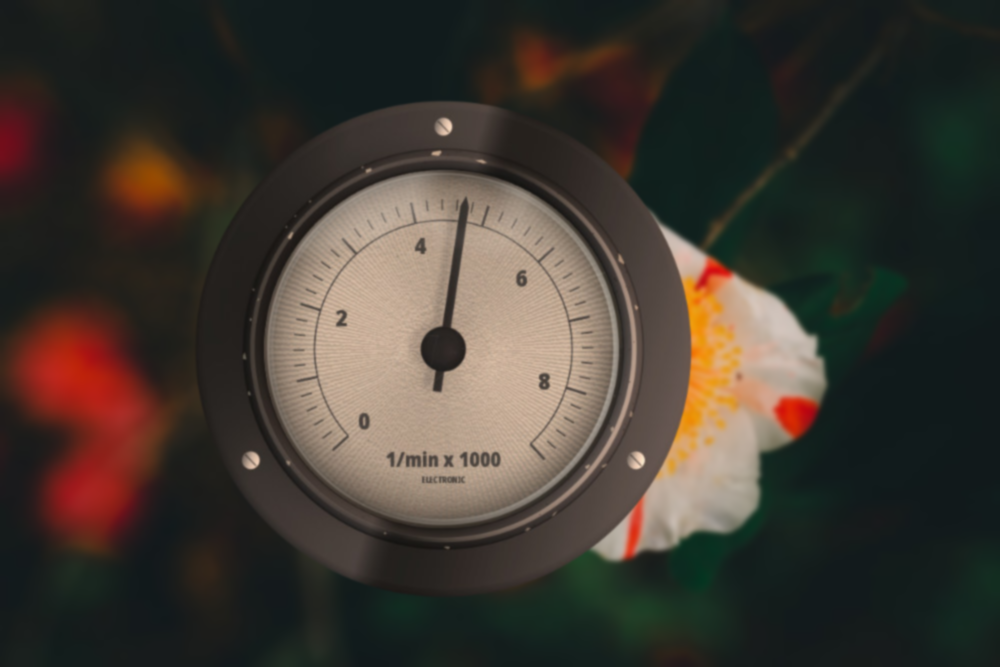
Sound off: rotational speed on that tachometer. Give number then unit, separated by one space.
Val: 4700 rpm
